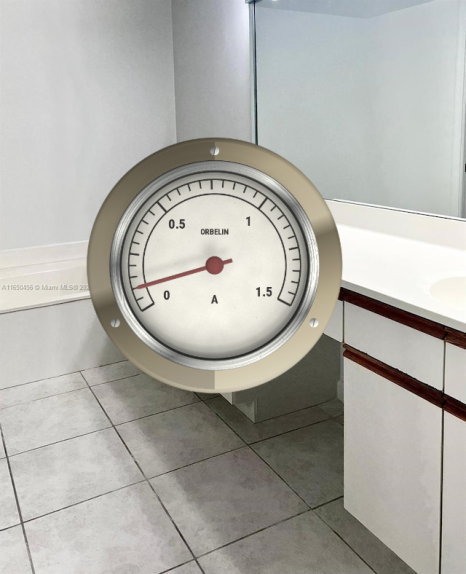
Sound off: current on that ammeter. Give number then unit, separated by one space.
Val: 0.1 A
